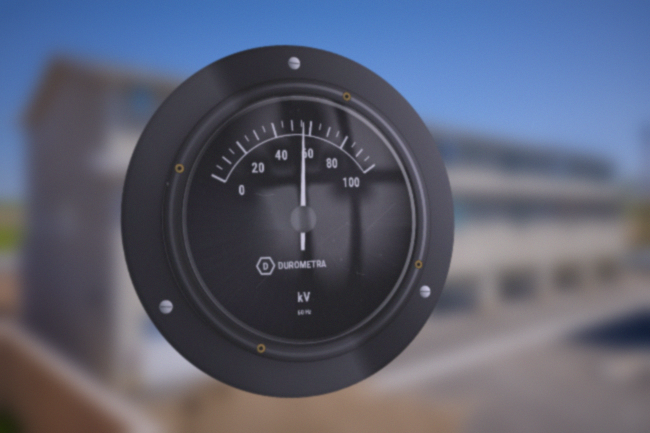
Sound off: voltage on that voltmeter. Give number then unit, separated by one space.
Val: 55 kV
